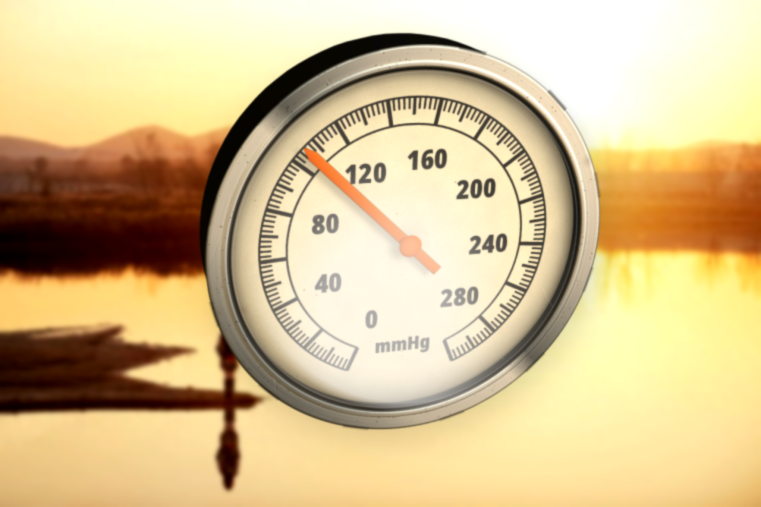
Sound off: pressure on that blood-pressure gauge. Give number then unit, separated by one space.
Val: 106 mmHg
